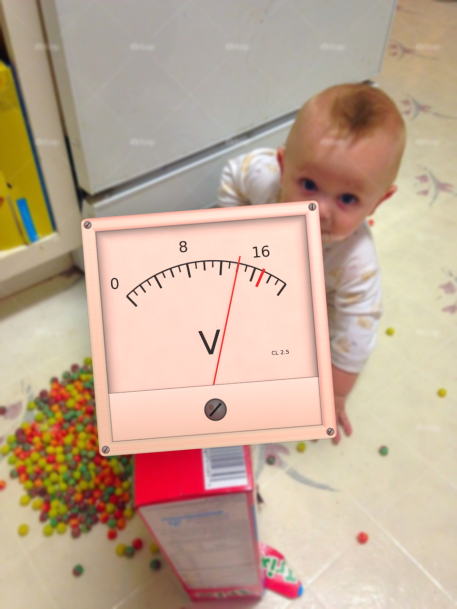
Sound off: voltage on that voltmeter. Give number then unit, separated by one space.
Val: 14 V
